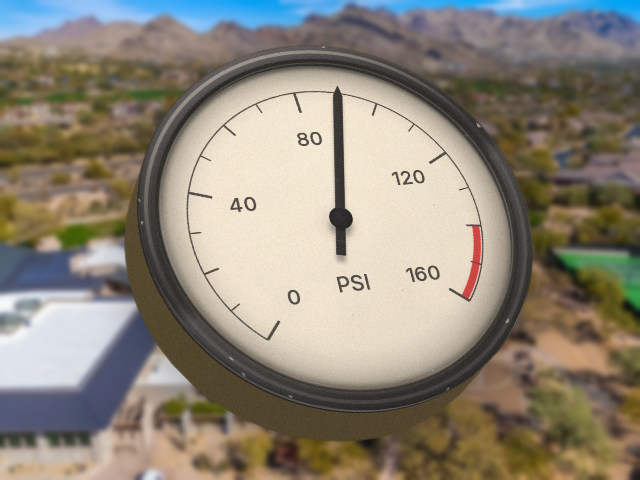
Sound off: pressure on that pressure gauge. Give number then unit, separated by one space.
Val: 90 psi
